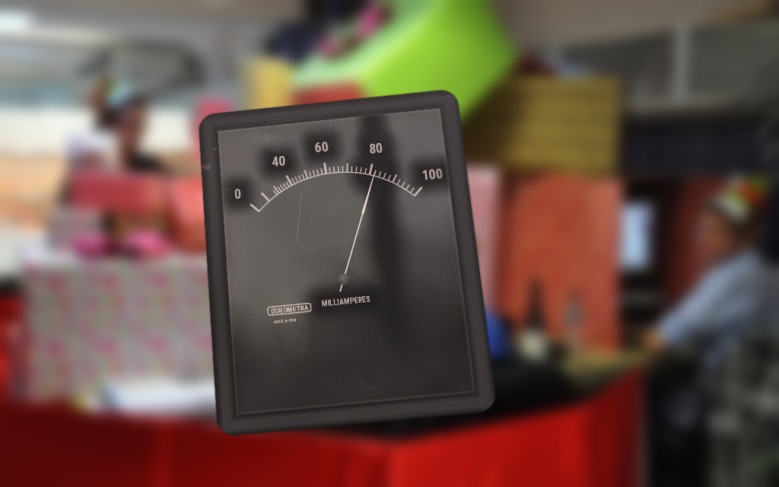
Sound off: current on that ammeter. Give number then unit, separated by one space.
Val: 82 mA
